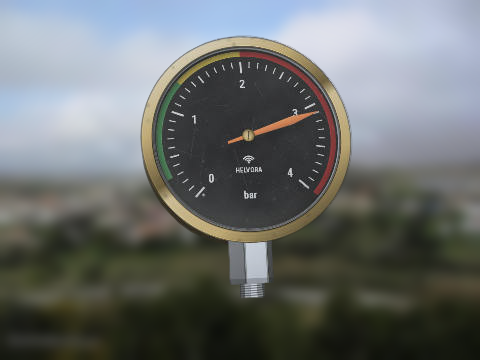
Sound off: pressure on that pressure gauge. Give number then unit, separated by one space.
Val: 3.1 bar
